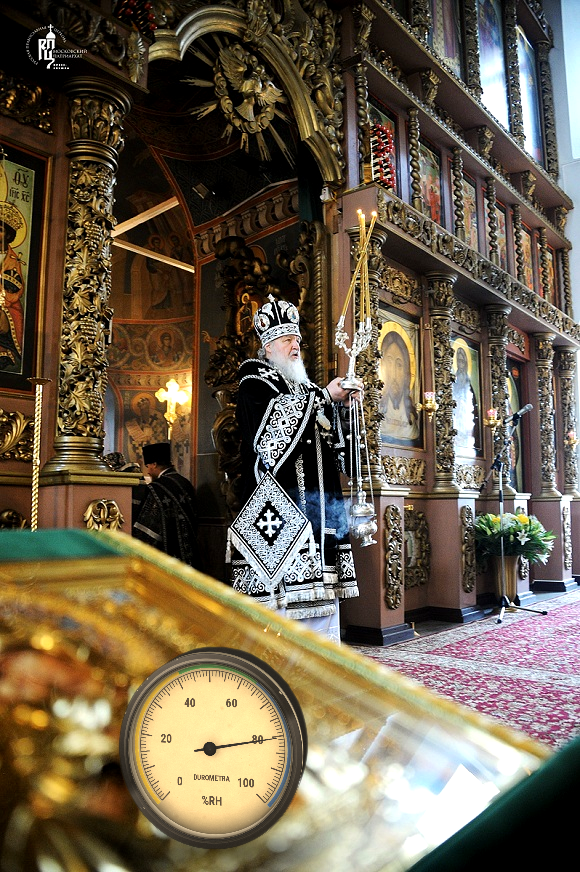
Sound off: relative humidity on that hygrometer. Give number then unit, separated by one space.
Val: 80 %
